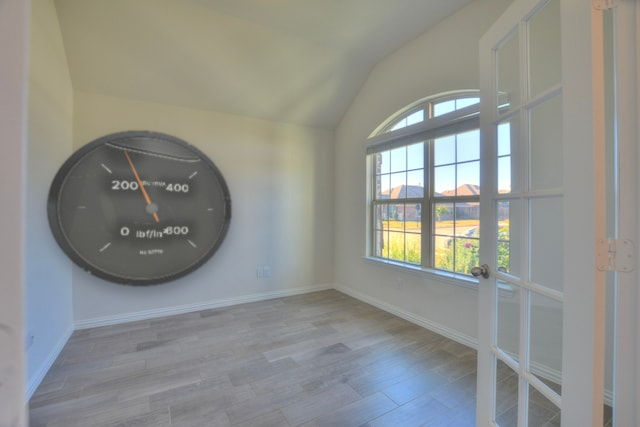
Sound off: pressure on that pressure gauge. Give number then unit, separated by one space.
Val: 250 psi
